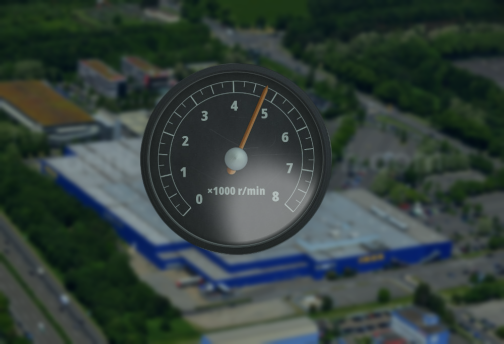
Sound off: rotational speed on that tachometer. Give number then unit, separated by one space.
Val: 4750 rpm
